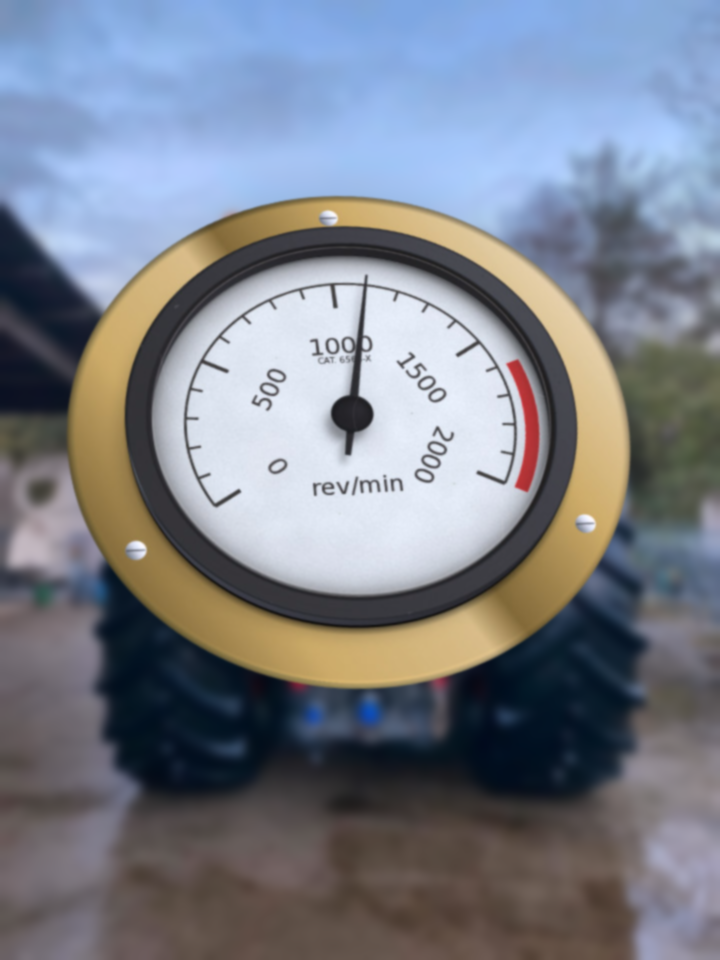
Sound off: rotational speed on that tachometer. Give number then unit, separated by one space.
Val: 1100 rpm
